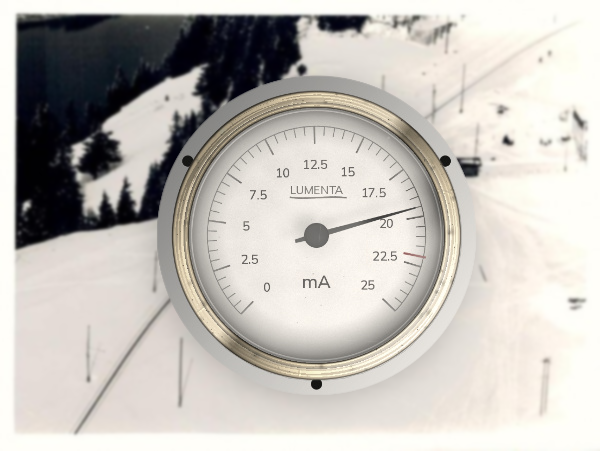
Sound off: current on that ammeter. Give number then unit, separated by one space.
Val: 19.5 mA
